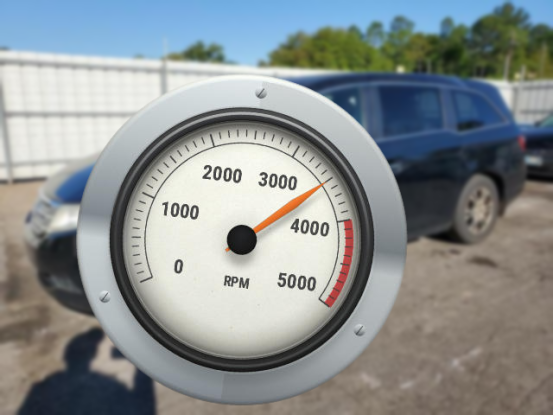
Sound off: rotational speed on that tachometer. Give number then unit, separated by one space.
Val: 3500 rpm
